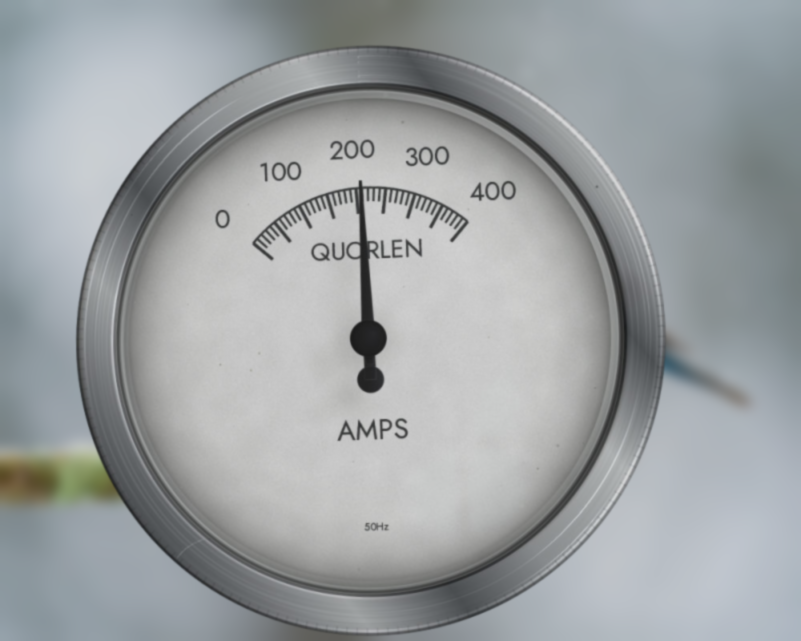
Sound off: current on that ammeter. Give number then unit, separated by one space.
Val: 210 A
